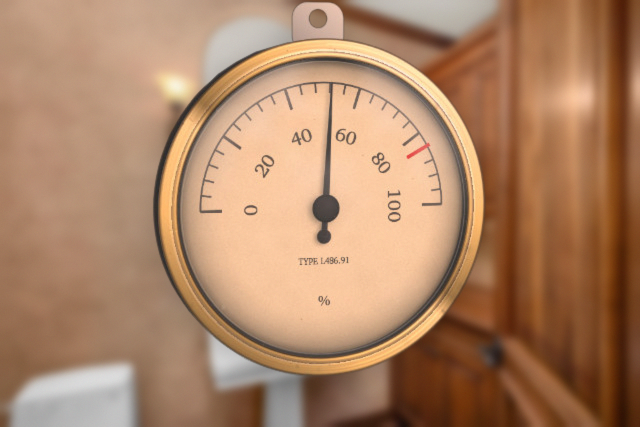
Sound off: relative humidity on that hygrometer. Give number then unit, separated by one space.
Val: 52 %
